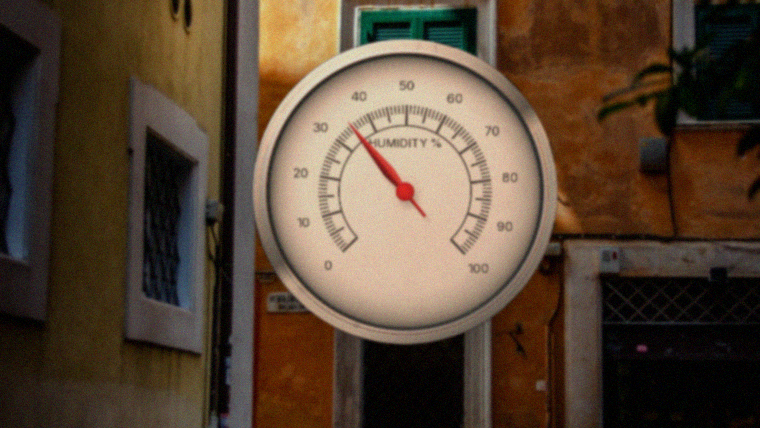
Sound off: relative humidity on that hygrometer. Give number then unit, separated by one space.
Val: 35 %
